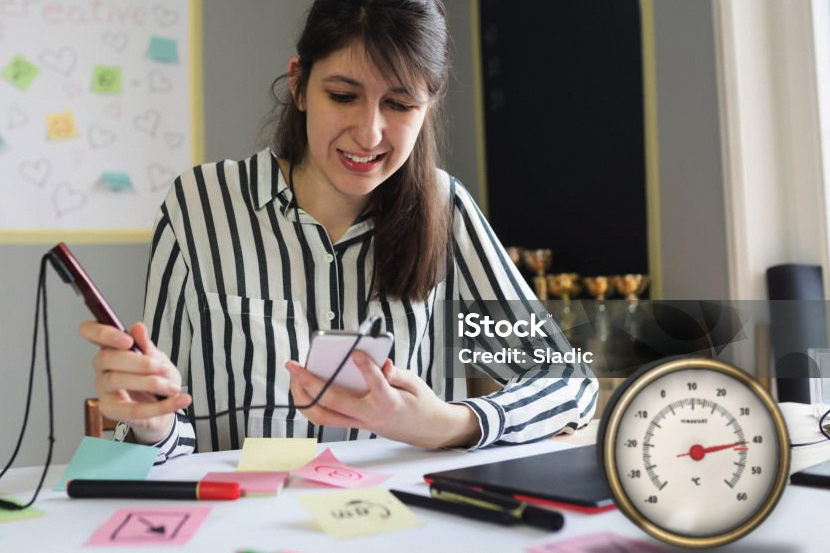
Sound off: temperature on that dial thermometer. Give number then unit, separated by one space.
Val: 40 °C
